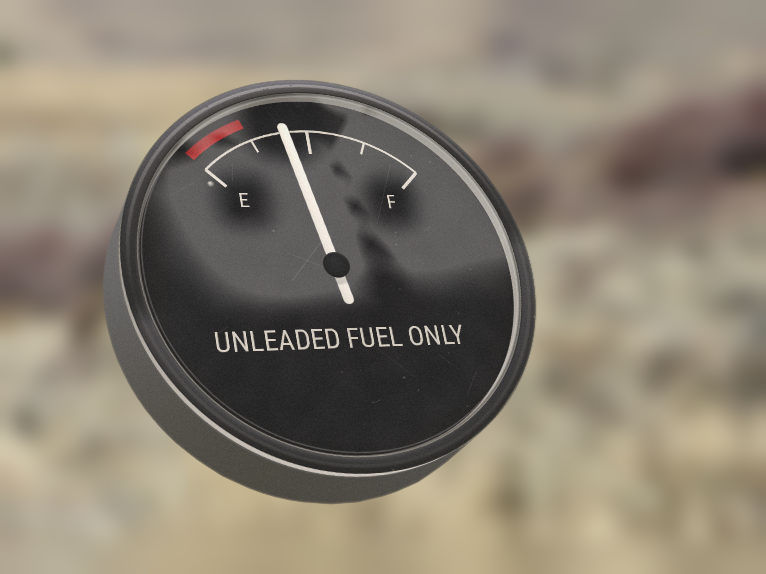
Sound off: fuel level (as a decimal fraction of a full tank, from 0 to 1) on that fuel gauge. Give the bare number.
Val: 0.375
